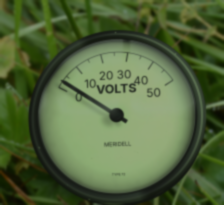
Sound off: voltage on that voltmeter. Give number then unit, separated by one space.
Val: 2.5 V
